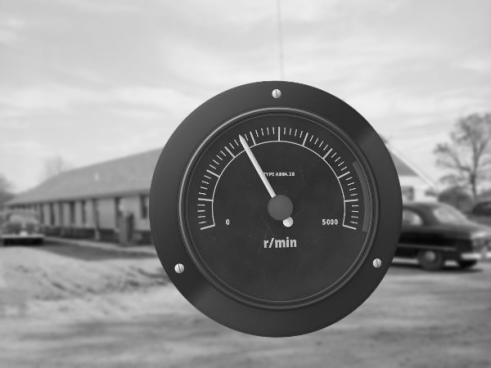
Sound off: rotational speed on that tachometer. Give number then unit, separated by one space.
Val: 1800 rpm
